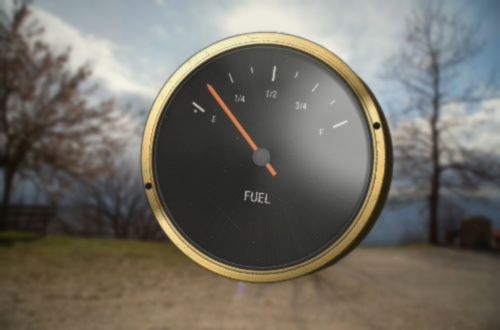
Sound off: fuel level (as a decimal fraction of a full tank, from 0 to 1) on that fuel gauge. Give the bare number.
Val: 0.125
